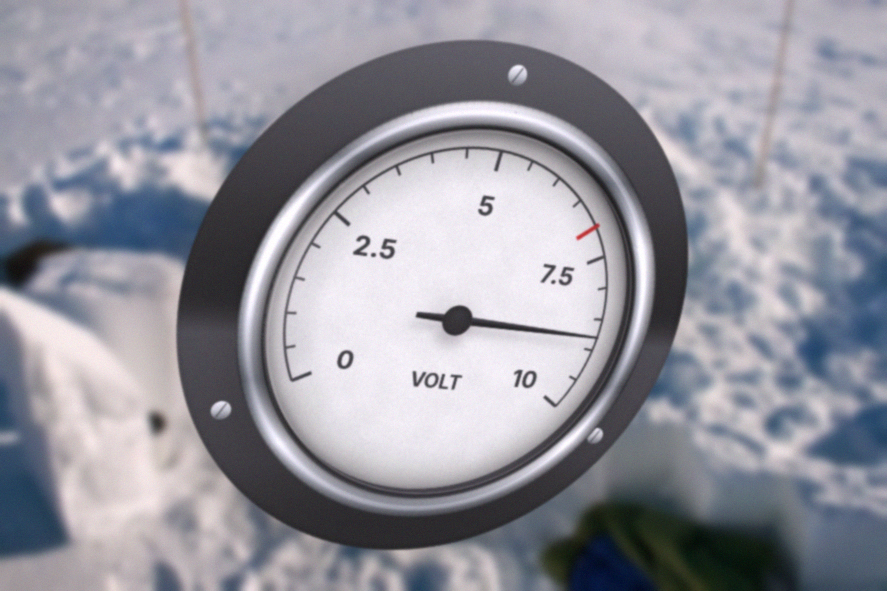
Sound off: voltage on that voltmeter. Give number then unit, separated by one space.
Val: 8.75 V
